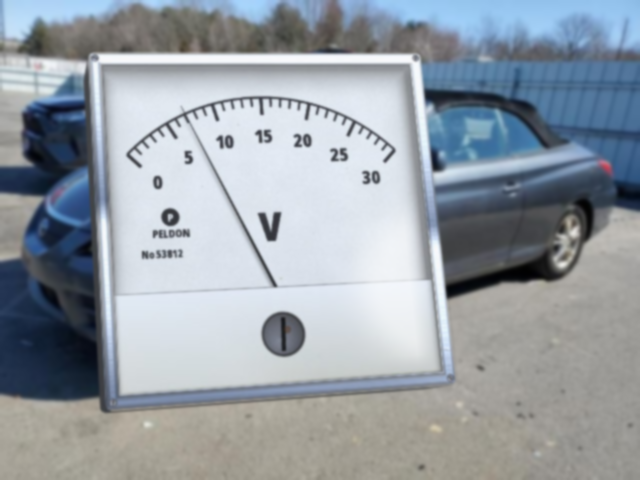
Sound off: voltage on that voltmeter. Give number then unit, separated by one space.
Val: 7 V
